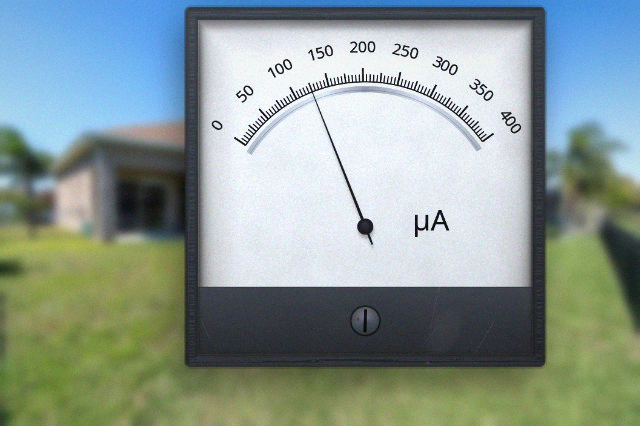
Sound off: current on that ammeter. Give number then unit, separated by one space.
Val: 125 µA
